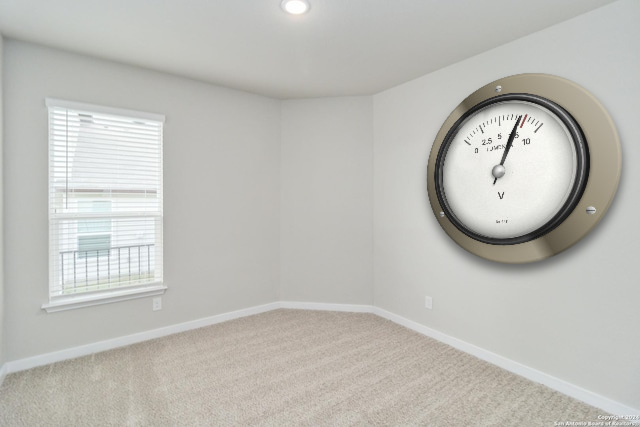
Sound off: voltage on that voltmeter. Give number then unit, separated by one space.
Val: 7.5 V
